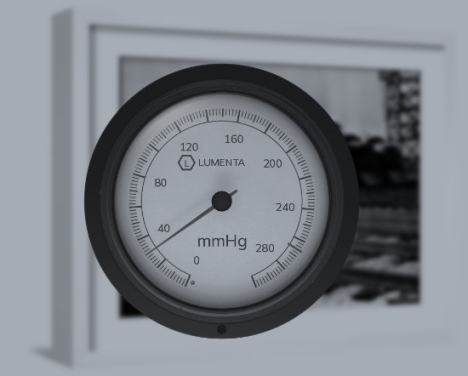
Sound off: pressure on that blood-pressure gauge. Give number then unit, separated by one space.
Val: 30 mmHg
